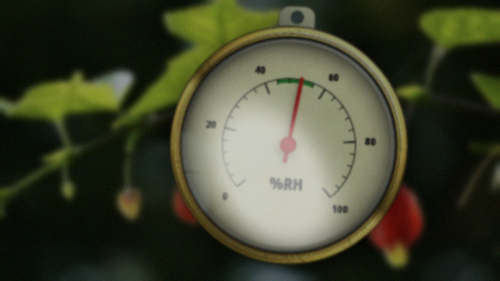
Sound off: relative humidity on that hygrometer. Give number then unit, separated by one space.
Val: 52 %
